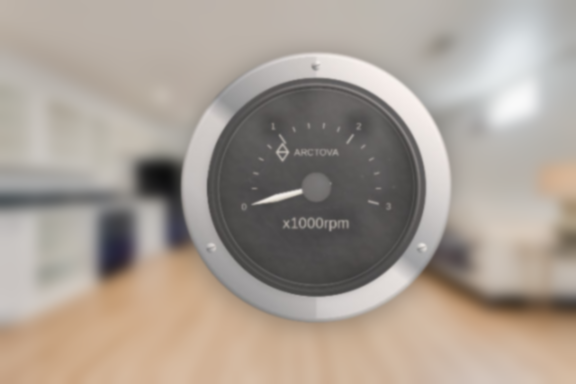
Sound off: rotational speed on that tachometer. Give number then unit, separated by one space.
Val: 0 rpm
